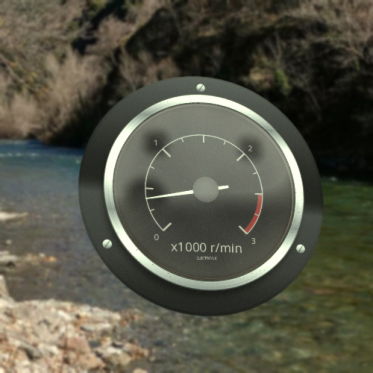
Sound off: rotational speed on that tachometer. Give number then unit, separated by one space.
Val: 375 rpm
